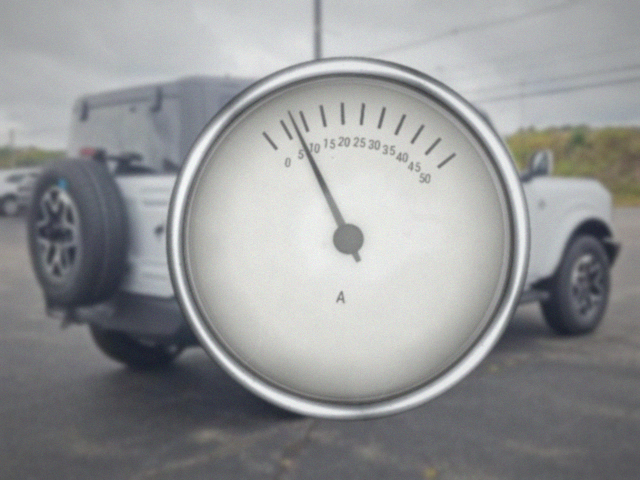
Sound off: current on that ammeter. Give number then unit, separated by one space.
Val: 7.5 A
